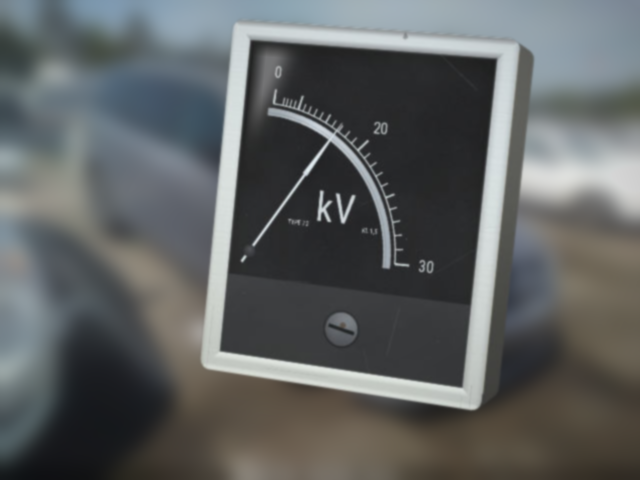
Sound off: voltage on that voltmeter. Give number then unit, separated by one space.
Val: 17 kV
